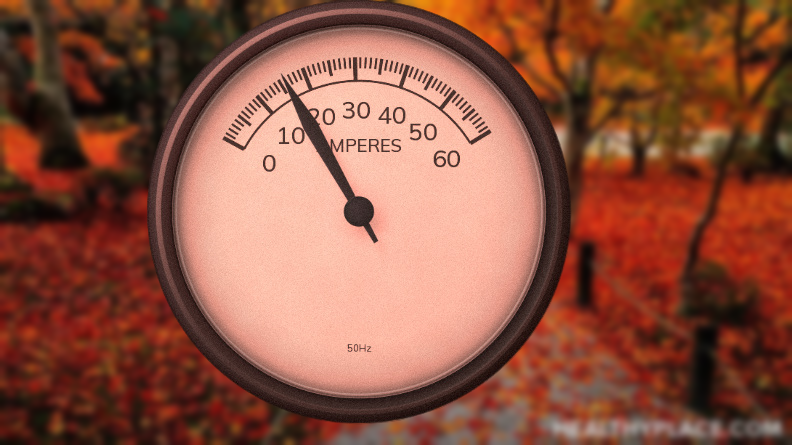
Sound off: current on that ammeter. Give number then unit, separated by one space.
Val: 16 A
